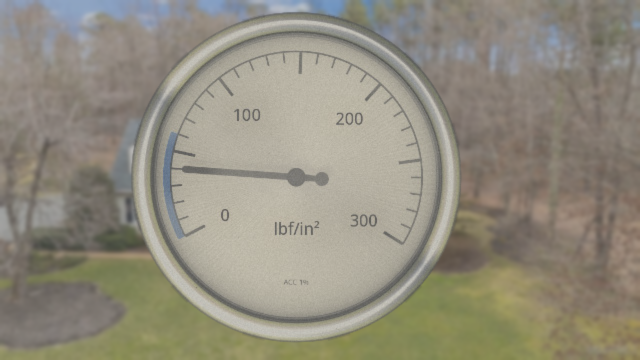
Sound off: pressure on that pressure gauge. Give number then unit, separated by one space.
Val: 40 psi
